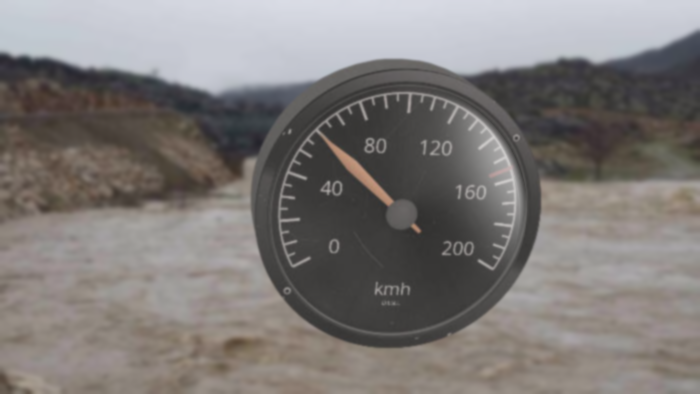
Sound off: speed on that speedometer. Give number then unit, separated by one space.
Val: 60 km/h
